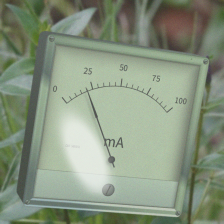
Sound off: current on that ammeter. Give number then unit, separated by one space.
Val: 20 mA
